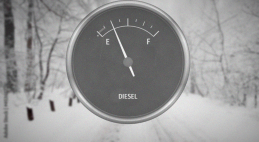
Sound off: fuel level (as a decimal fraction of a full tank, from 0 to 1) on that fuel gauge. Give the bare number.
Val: 0.25
